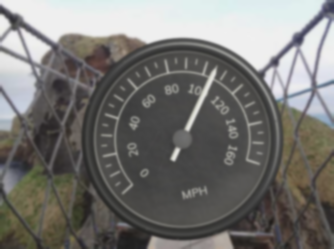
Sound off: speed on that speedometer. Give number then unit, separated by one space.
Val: 105 mph
